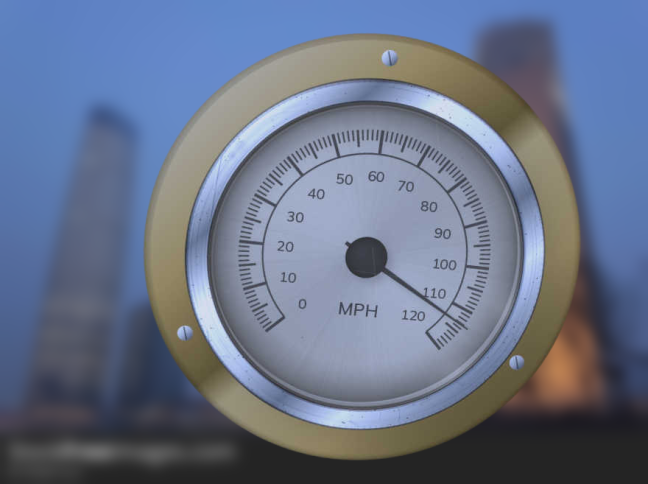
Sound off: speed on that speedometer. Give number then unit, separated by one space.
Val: 113 mph
